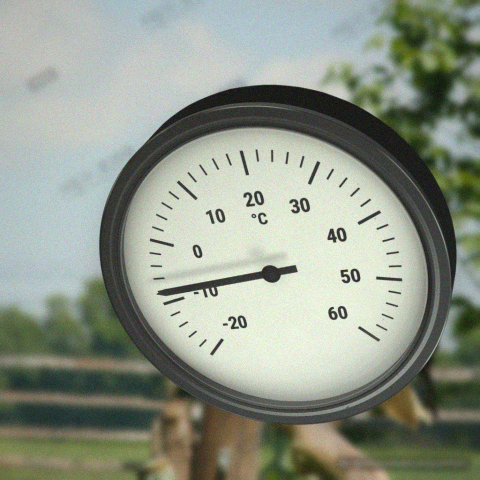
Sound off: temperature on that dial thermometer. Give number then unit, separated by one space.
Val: -8 °C
